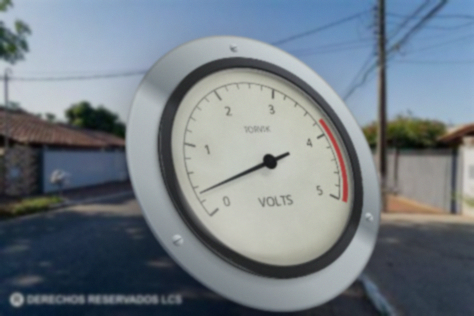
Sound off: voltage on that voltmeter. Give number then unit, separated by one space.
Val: 0.3 V
